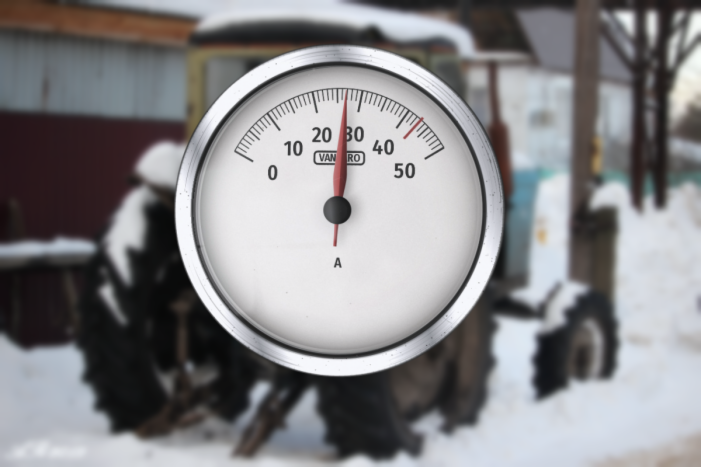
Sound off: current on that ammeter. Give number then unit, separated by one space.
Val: 27 A
